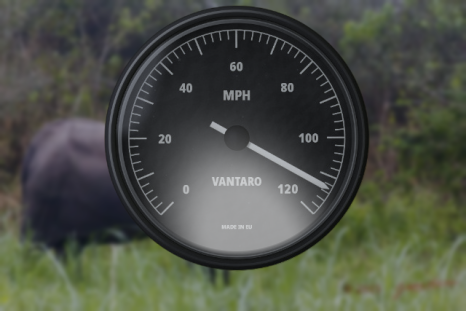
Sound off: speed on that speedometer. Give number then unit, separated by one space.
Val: 113 mph
